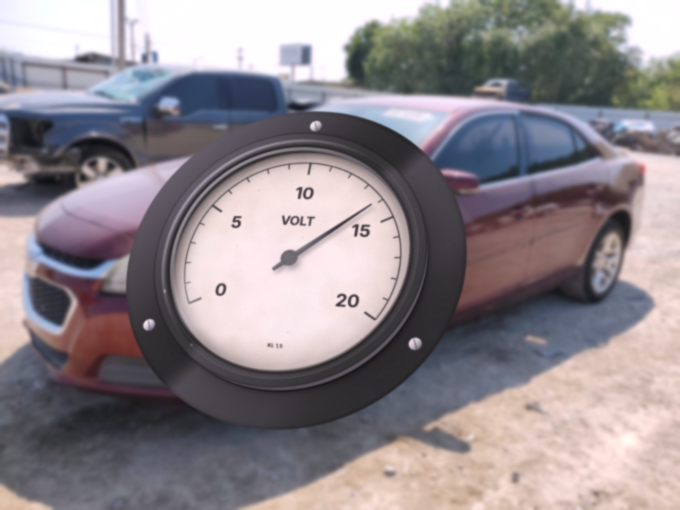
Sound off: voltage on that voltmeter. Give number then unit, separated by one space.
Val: 14 V
